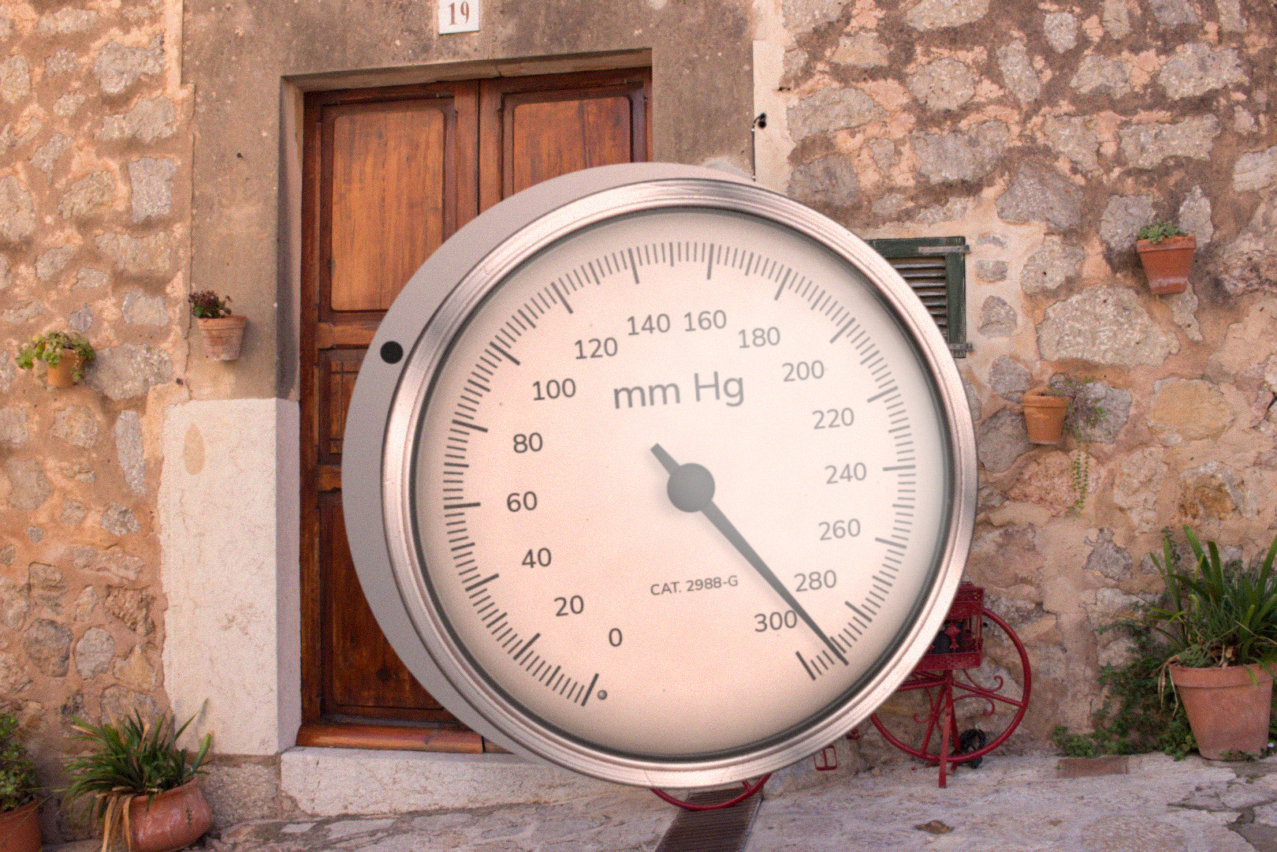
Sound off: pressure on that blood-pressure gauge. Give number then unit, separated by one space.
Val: 292 mmHg
